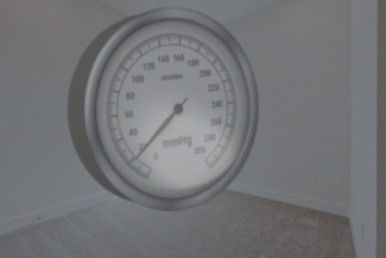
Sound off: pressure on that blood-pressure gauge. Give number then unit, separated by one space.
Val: 20 mmHg
